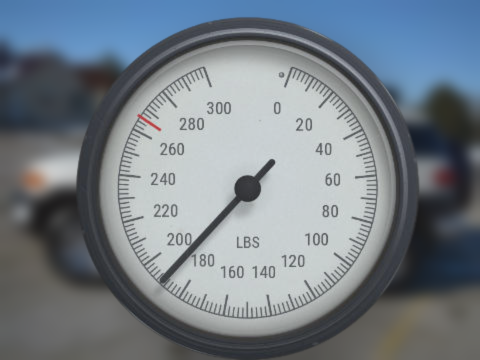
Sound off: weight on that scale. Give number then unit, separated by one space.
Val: 190 lb
